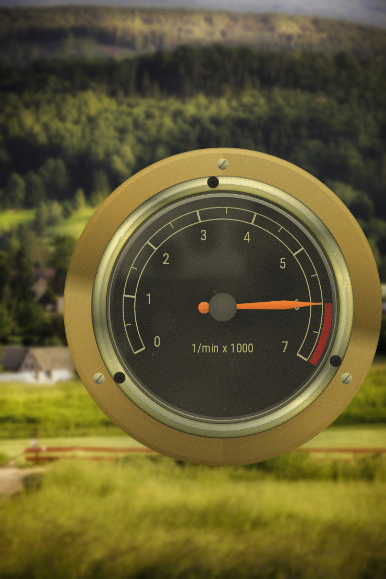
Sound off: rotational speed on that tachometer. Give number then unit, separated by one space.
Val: 6000 rpm
